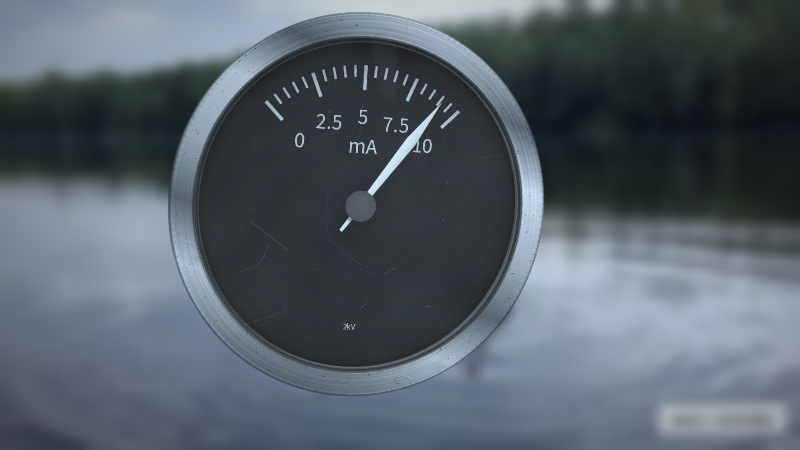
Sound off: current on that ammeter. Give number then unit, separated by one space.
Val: 9 mA
